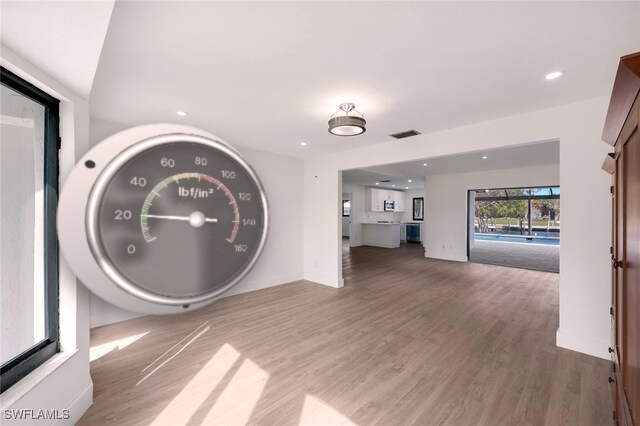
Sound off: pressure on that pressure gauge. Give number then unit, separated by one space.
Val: 20 psi
